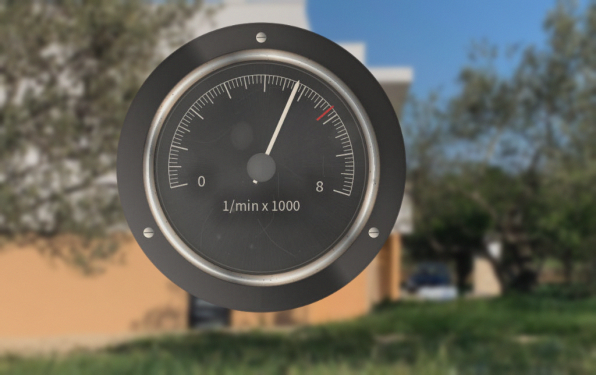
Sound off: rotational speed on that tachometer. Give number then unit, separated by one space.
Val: 4800 rpm
